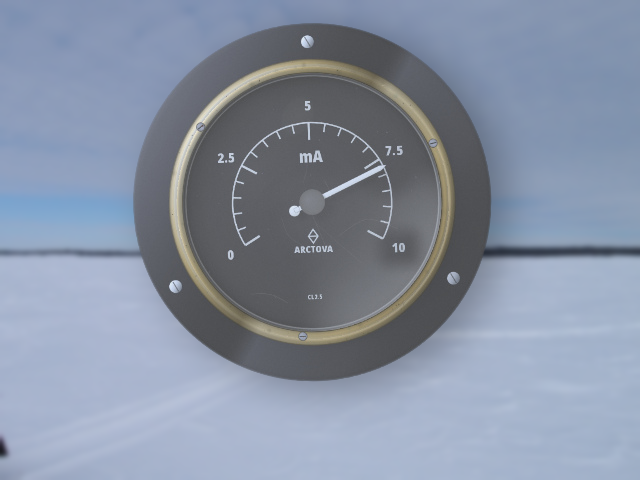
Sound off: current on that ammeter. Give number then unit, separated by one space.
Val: 7.75 mA
